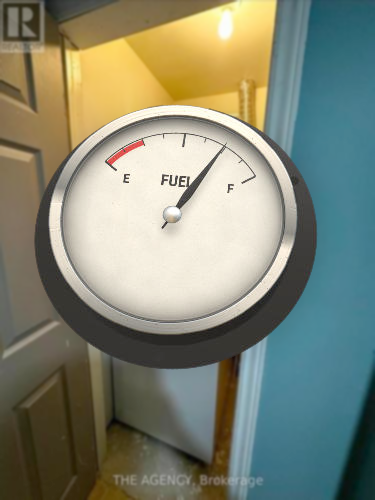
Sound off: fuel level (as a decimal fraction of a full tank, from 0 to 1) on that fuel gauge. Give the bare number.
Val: 0.75
